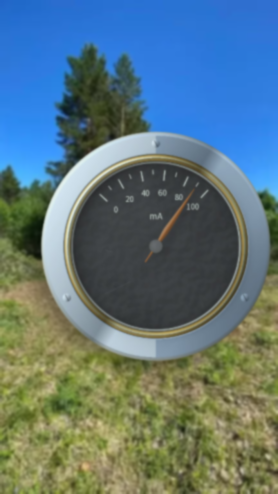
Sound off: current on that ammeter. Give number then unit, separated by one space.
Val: 90 mA
